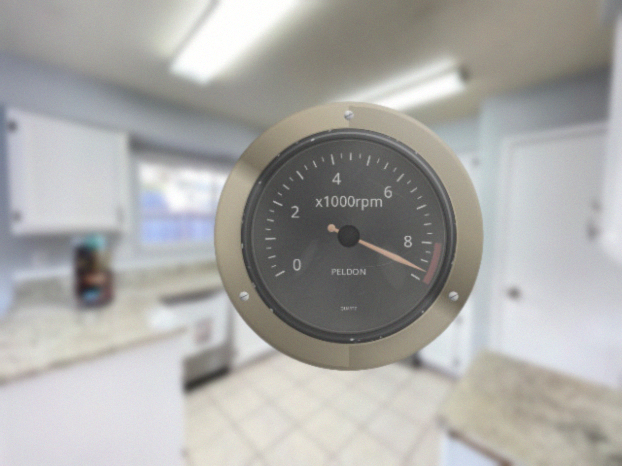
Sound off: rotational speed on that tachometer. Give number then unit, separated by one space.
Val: 8750 rpm
